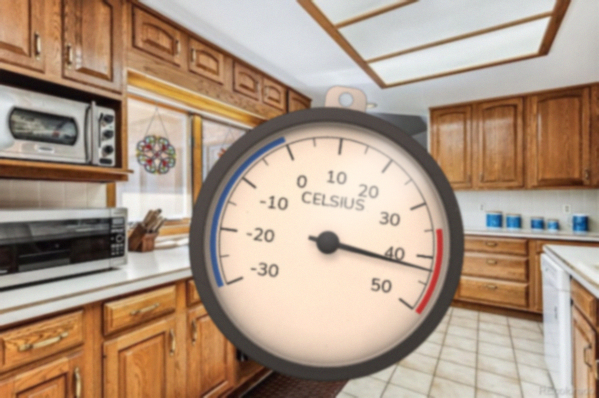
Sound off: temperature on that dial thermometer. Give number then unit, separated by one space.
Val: 42.5 °C
